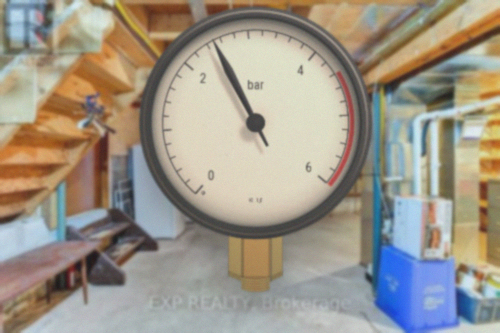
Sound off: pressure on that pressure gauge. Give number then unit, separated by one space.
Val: 2.5 bar
